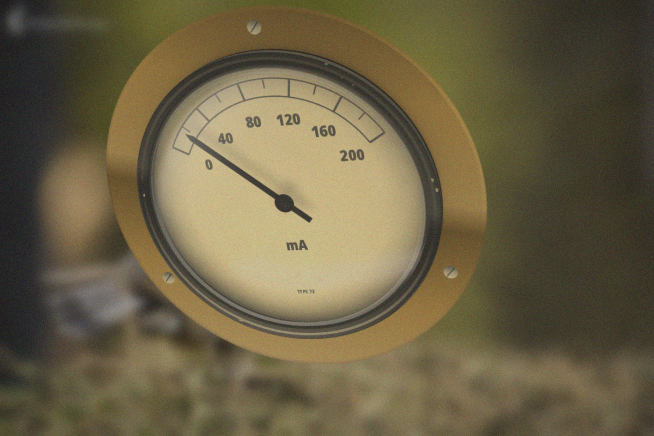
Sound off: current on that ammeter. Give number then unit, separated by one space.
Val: 20 mA
